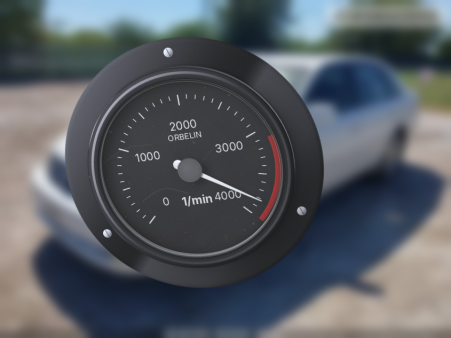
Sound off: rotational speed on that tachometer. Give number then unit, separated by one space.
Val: 3800 rpm
